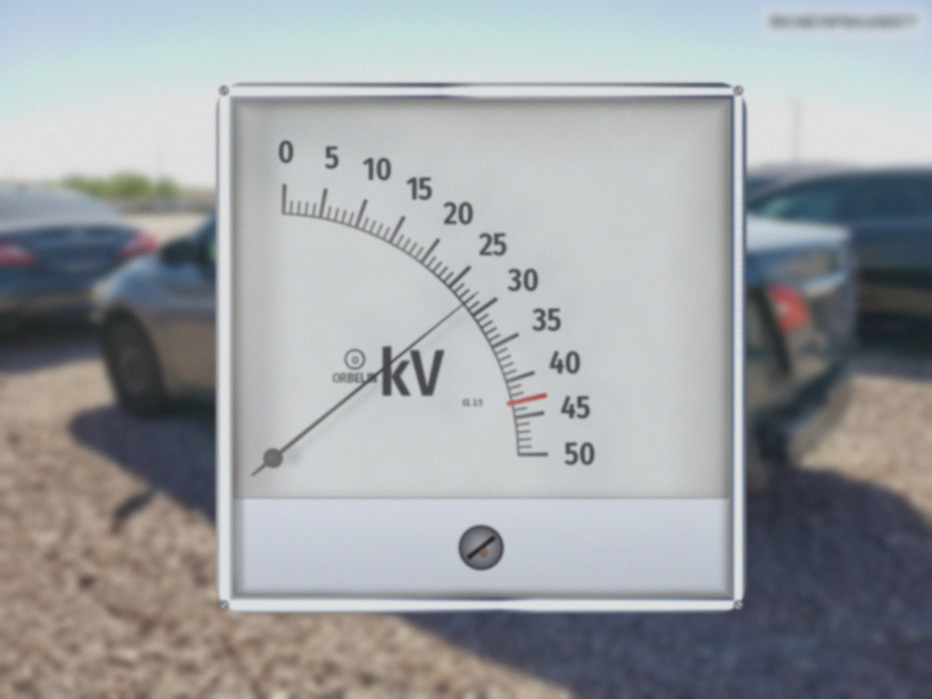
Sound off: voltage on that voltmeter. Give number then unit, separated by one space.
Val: 28 kV
